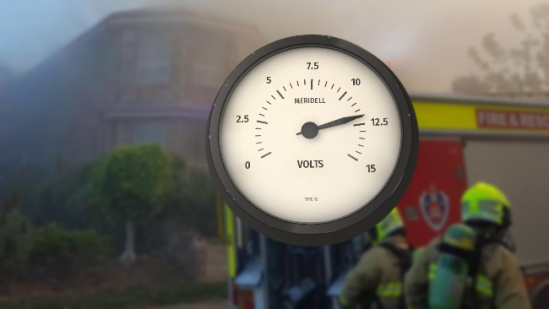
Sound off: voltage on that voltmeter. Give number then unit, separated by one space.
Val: 12 V
